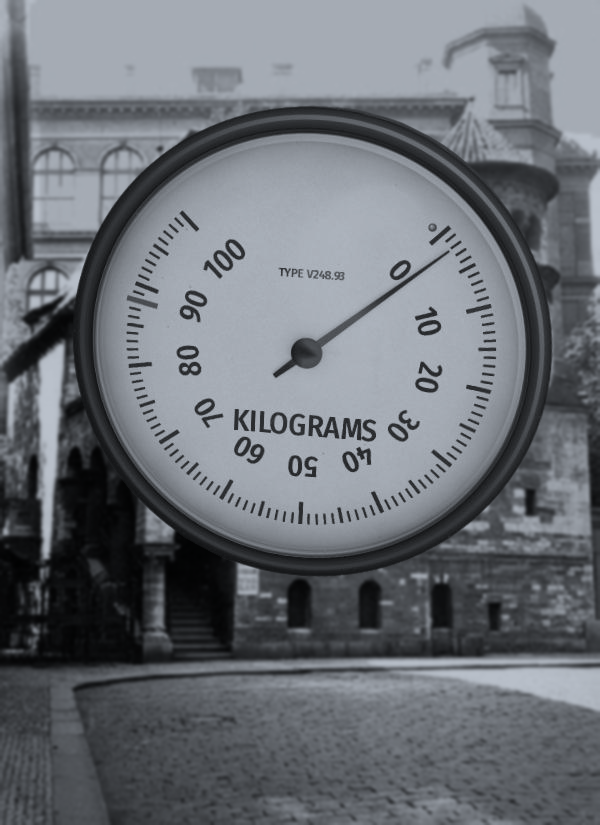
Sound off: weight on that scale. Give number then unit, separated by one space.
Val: 2 kg
